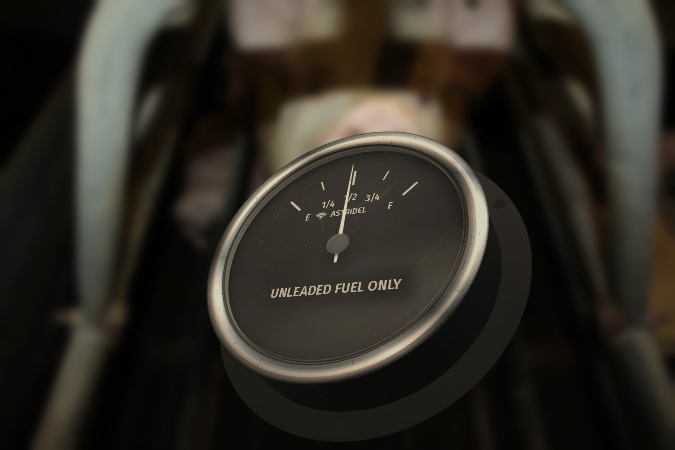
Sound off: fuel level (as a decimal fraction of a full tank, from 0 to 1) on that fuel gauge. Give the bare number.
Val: 0.5
